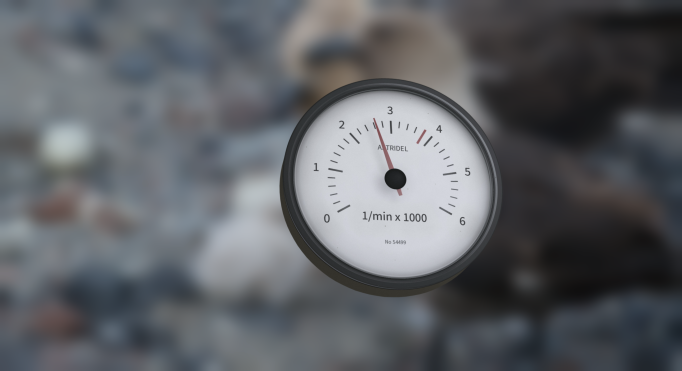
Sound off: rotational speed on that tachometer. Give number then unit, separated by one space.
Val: 2600 rpm
